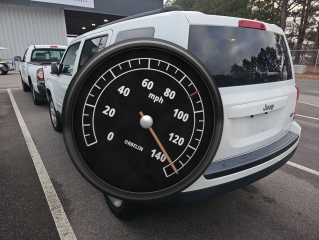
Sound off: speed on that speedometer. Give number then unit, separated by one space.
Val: 135 mph
